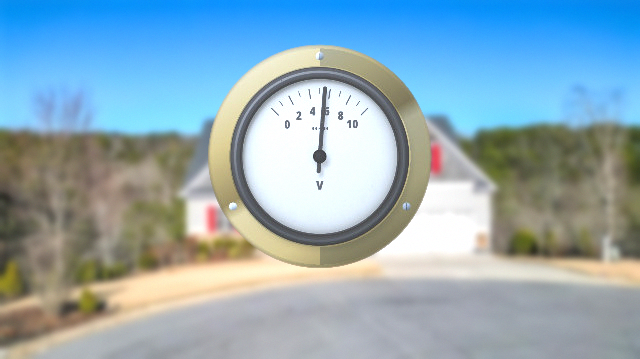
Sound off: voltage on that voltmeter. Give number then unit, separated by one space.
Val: 5.5 V
